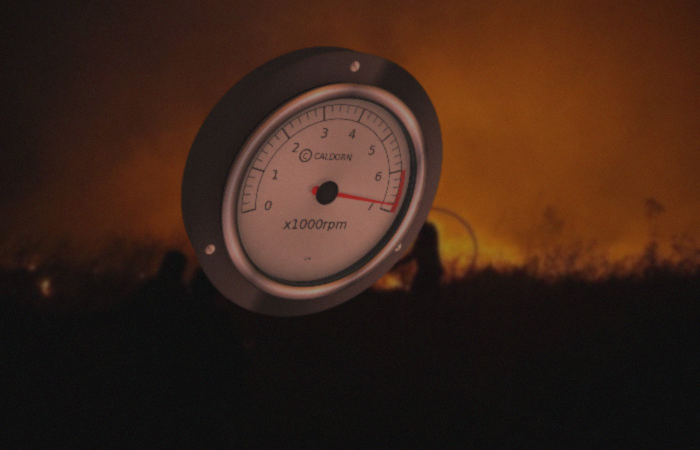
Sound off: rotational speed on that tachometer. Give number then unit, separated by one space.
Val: 6800 rpm
